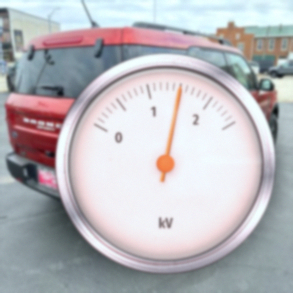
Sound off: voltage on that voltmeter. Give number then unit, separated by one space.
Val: 1.5 kV
